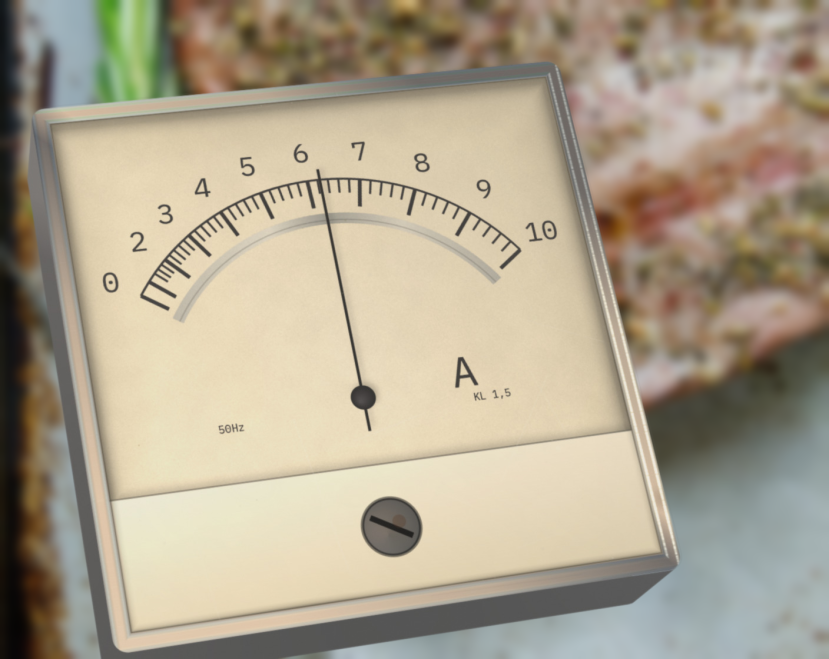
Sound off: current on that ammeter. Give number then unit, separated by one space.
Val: 6.2 A
